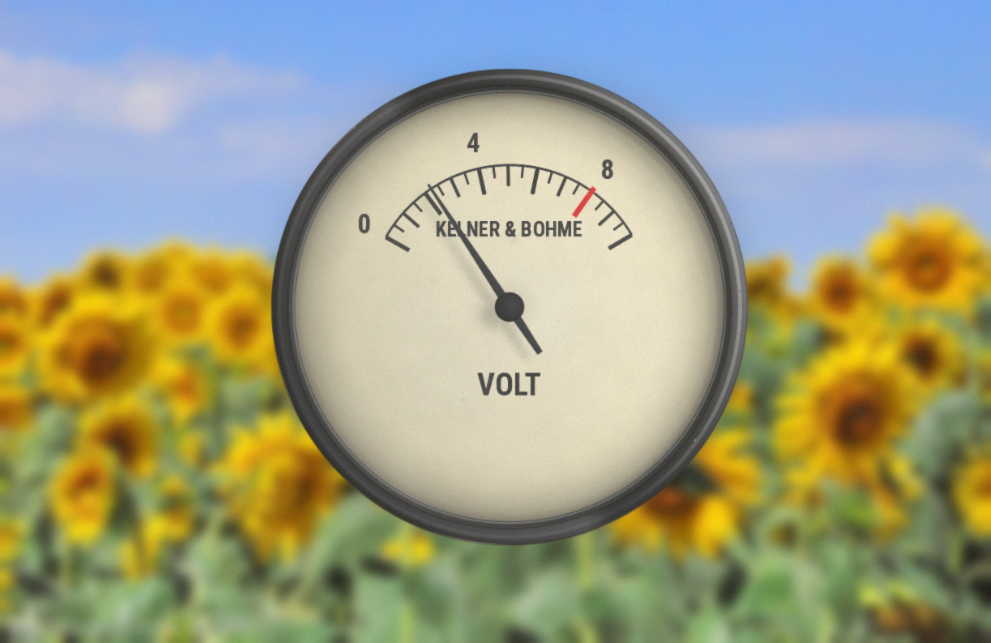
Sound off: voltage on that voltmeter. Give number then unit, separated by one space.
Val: 2.25 V
